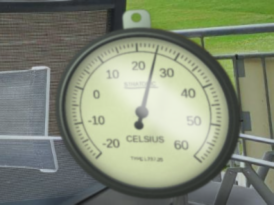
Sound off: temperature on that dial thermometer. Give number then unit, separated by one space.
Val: 25 °C
